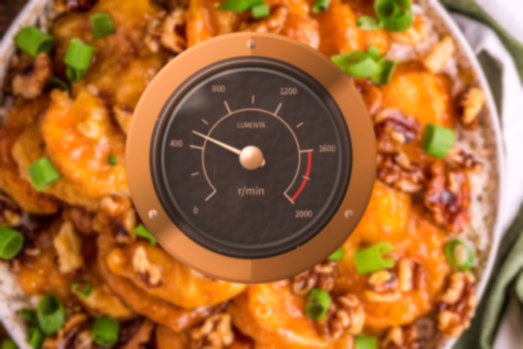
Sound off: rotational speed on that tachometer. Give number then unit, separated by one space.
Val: 500 rpm
